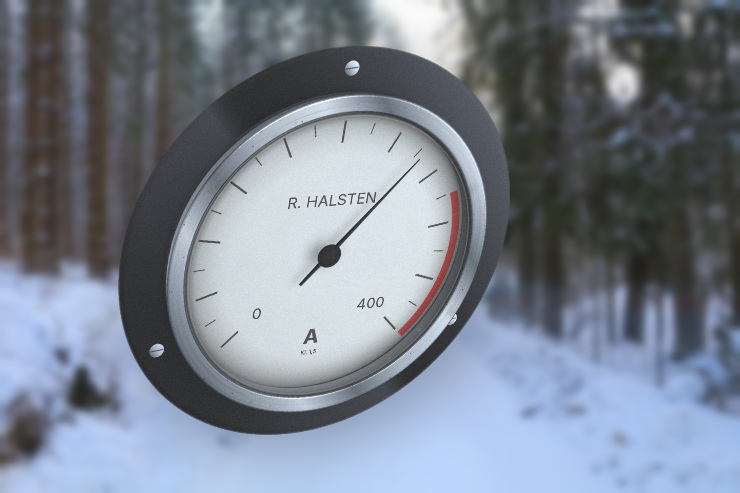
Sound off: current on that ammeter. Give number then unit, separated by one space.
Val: 260 A
